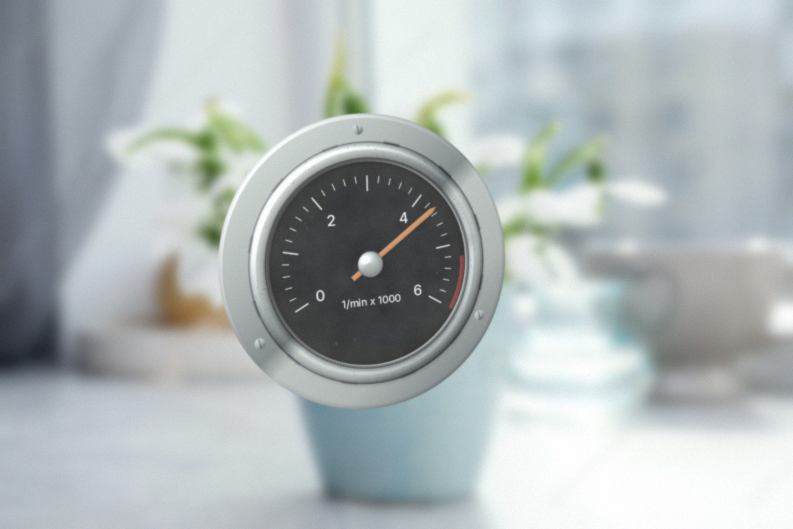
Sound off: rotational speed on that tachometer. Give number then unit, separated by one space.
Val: 4300 rpm
